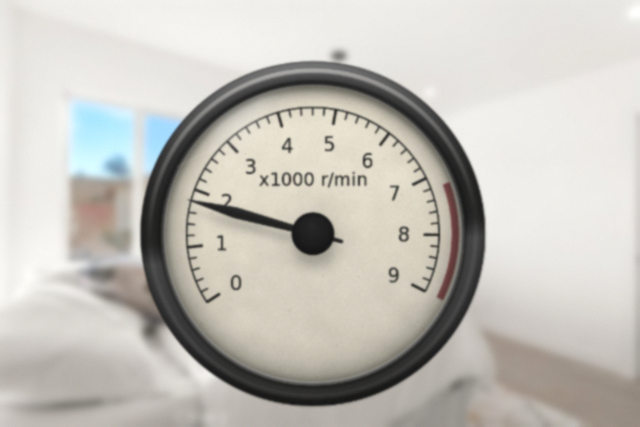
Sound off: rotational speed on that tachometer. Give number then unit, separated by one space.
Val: 1800 rpm
